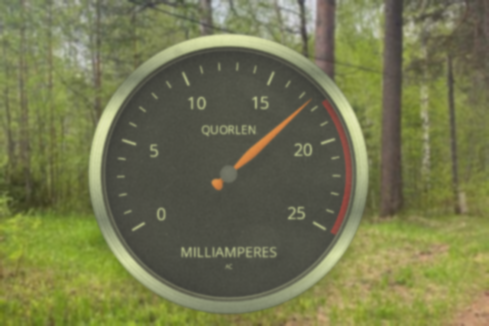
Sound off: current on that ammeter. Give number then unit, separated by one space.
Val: 17.5 mA
